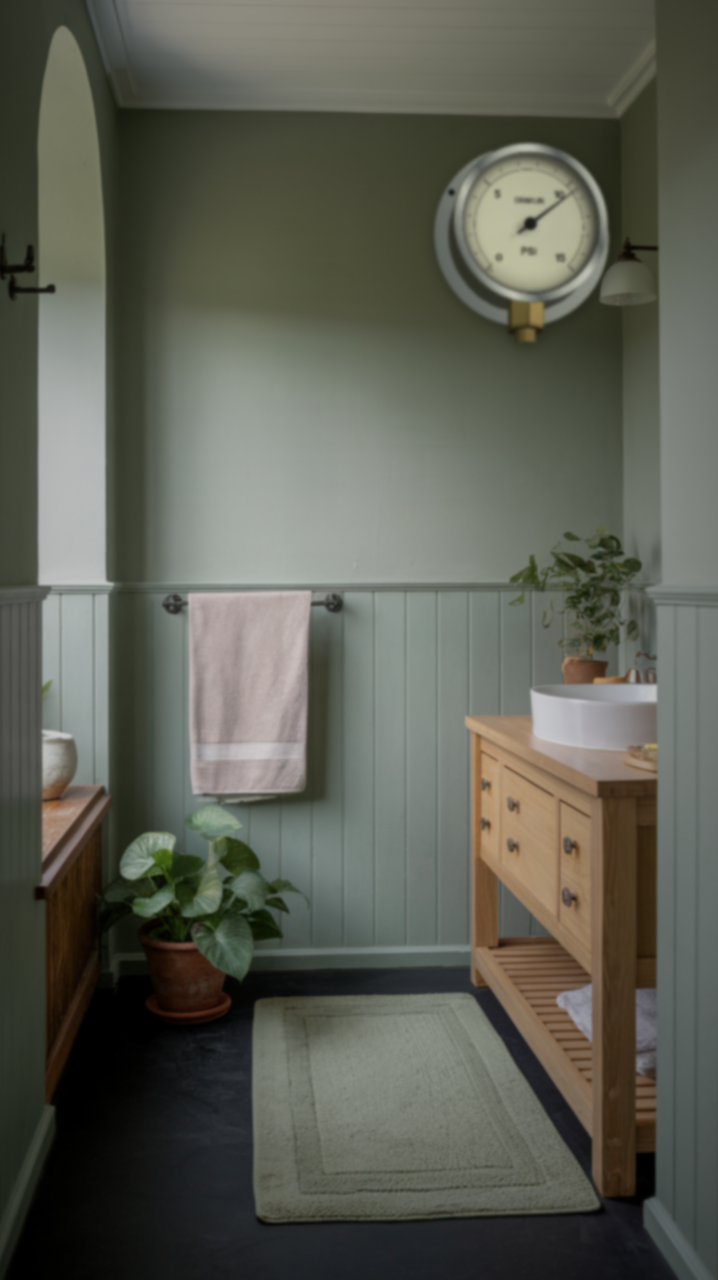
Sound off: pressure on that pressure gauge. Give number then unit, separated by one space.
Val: 10.5 psi
